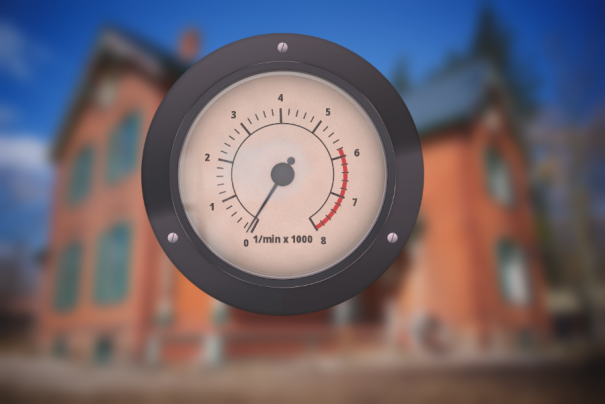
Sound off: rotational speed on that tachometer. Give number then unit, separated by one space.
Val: 100 rpm
